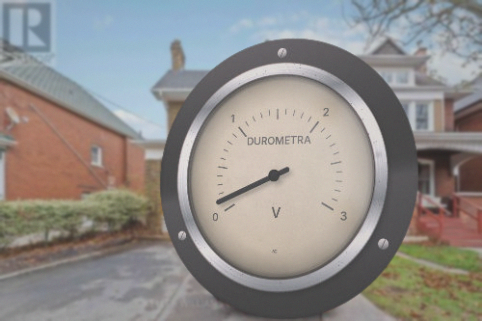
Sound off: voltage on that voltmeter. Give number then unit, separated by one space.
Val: 0.1 V
